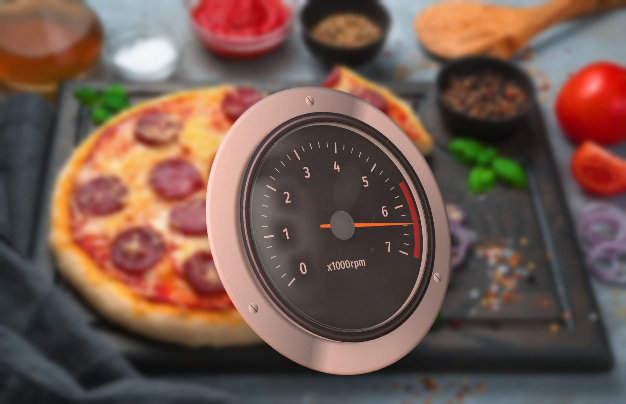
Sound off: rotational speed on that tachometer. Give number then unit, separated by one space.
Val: 6400 rpm
